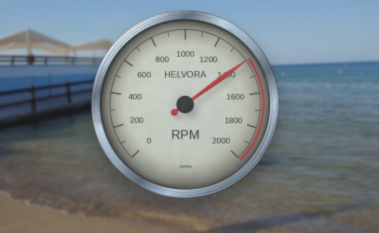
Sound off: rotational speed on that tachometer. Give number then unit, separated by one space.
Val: 1400 rpm
